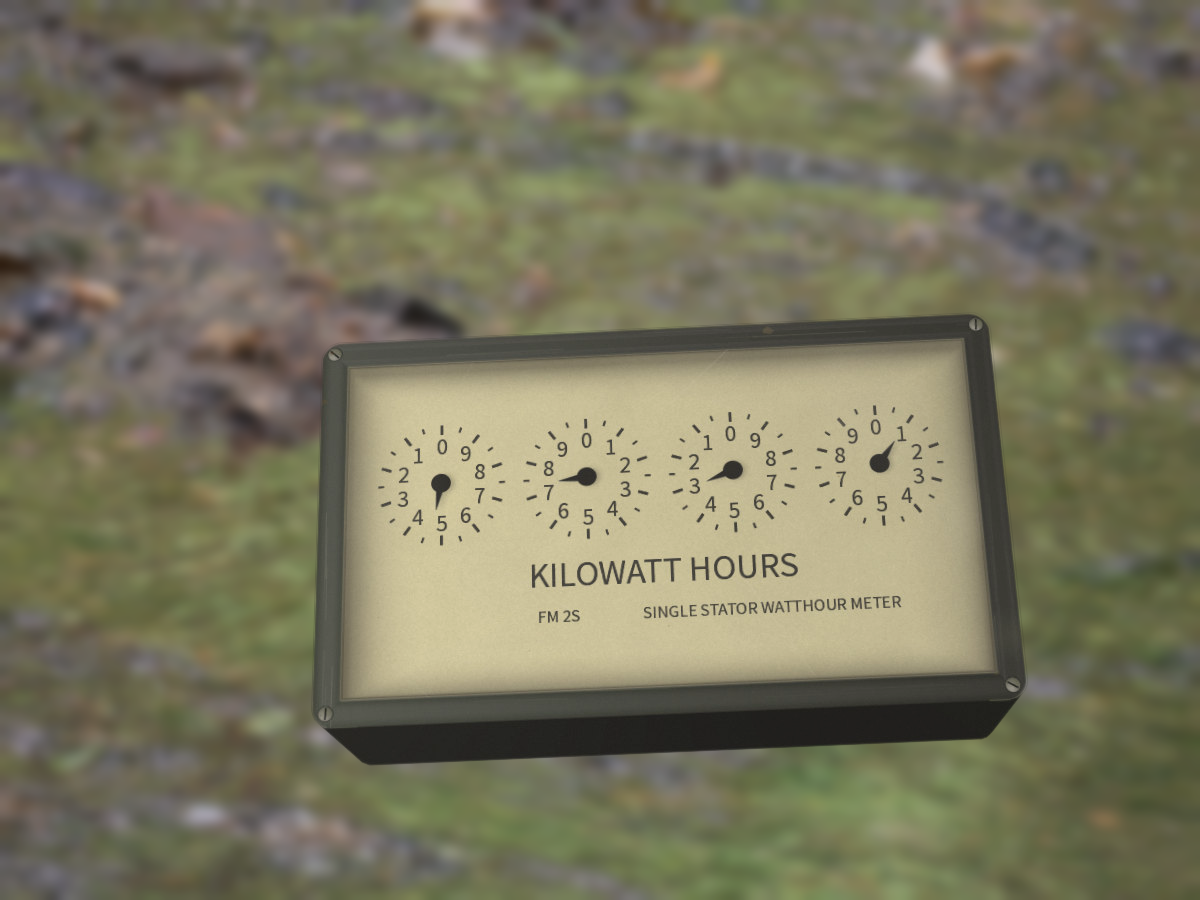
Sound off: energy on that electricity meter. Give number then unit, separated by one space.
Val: 4731 kWh
